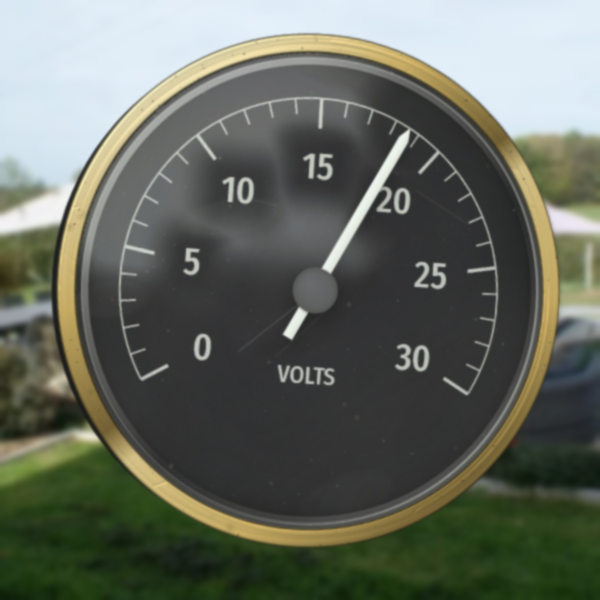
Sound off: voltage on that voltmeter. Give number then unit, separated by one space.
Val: 18.5 V
